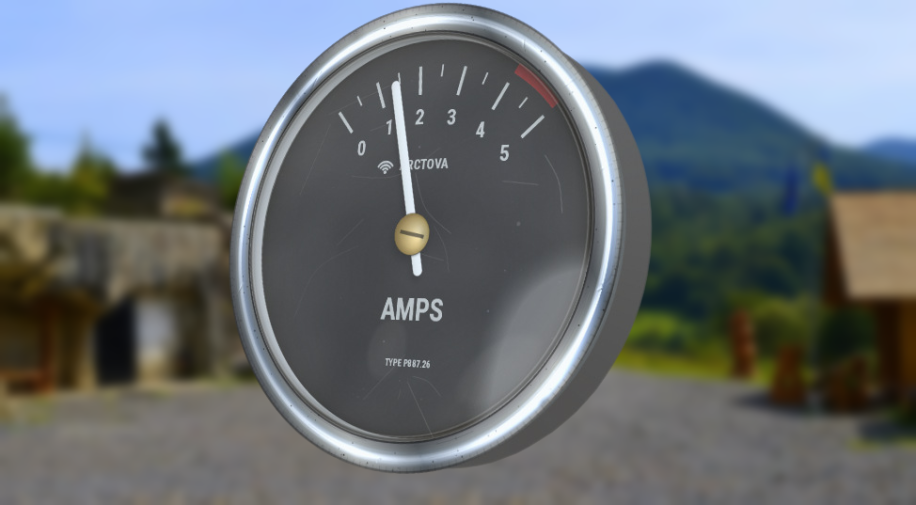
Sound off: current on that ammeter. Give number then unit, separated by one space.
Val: 1.5 A
